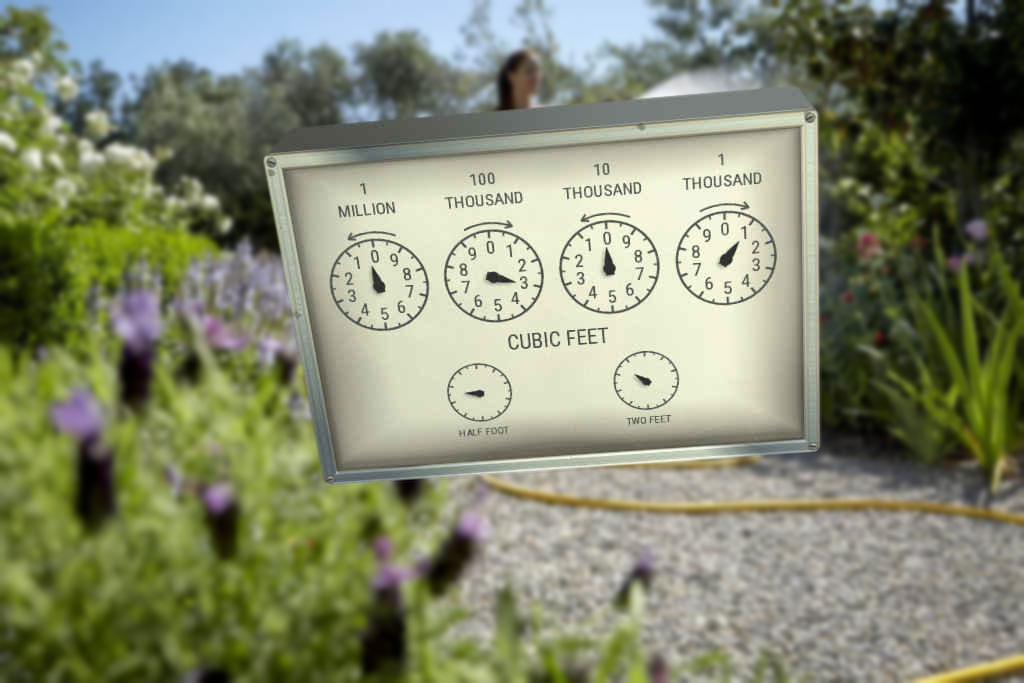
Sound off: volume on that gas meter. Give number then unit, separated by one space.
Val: 30100 ft³
